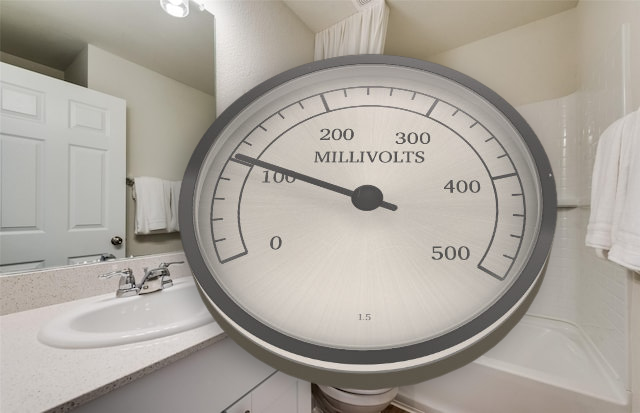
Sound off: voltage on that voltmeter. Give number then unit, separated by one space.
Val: 100 mV
